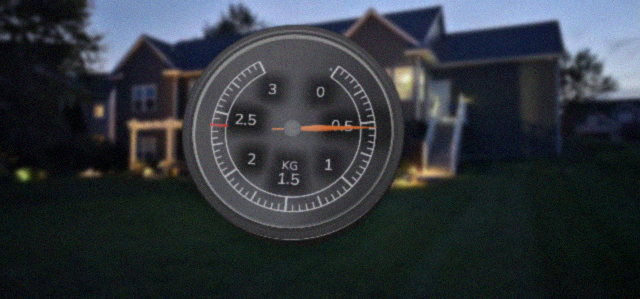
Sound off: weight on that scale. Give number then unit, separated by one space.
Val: 0.55 kg
